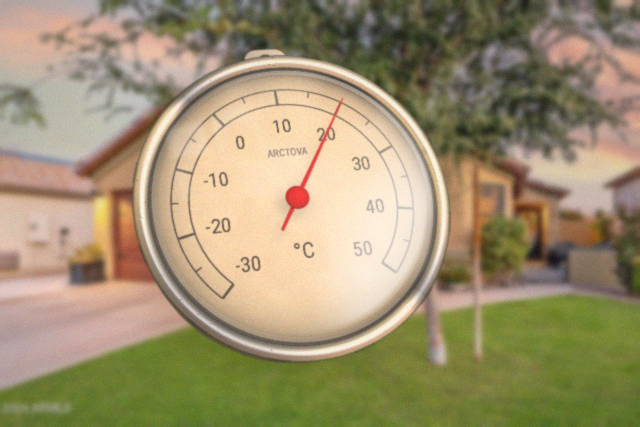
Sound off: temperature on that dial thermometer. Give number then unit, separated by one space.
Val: 20 °C
